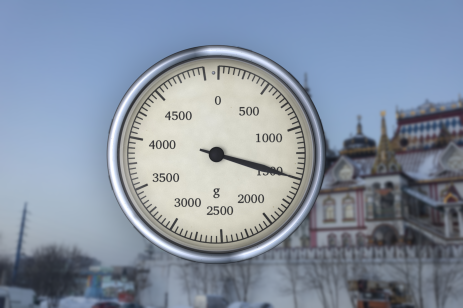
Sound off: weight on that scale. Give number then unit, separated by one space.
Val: 1500 g
